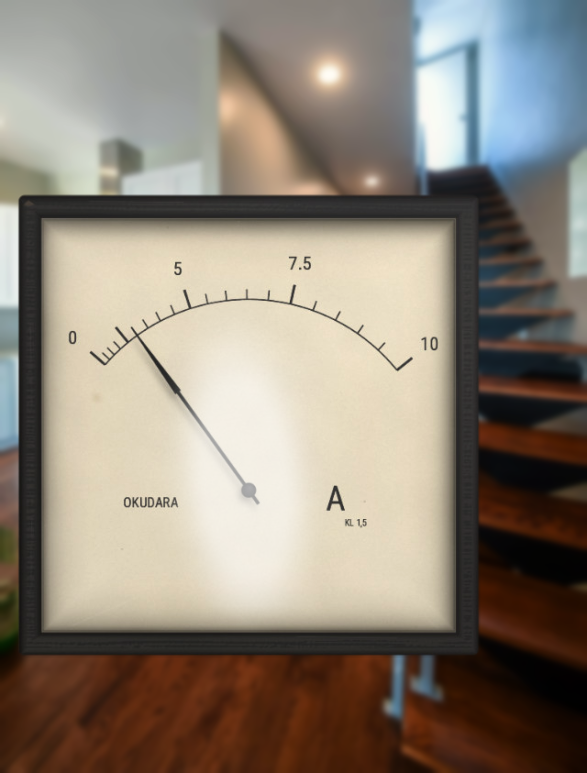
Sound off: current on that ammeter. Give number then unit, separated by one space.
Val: 3 A
